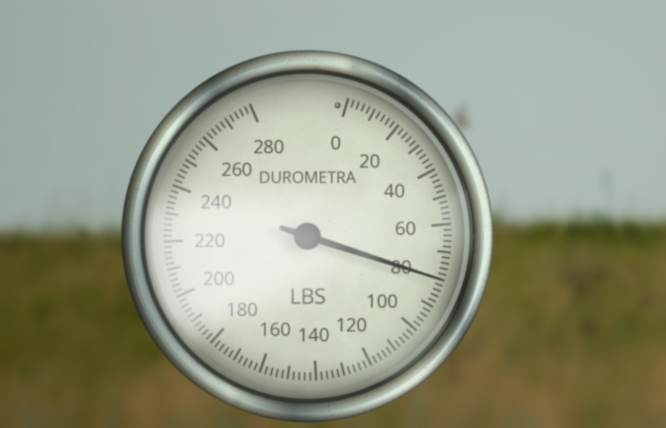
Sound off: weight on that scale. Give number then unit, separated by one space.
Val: 80 lb
